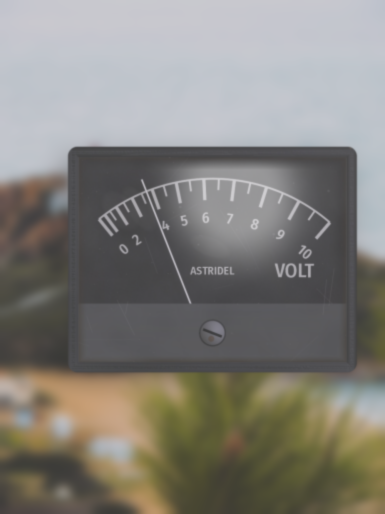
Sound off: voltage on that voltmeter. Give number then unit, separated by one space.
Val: 3.75 V
